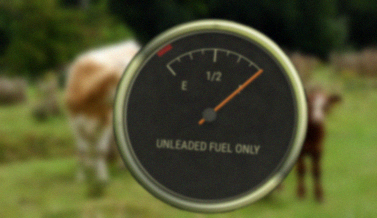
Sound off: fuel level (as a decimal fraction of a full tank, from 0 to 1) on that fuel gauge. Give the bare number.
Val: 1
